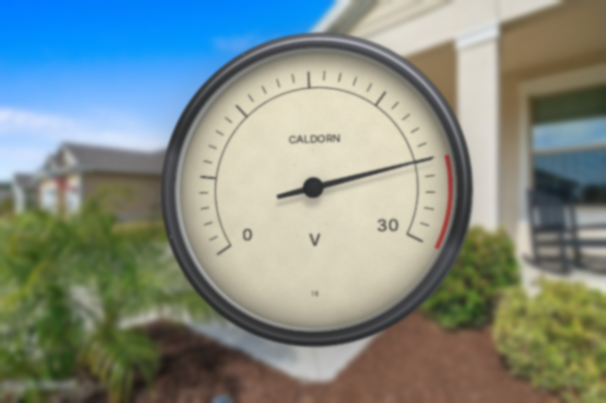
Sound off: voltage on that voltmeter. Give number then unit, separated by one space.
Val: 25 V
